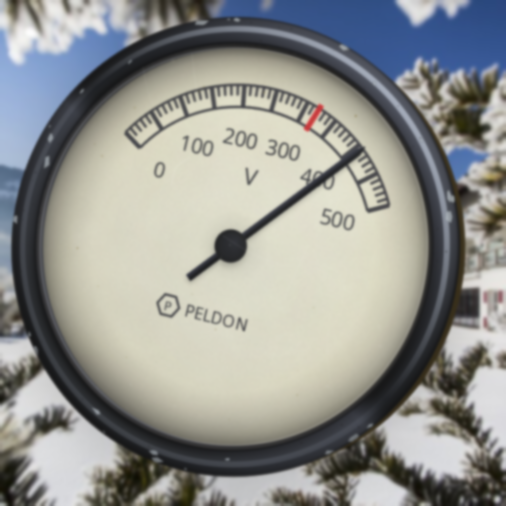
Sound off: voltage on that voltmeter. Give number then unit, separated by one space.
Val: 410 V
